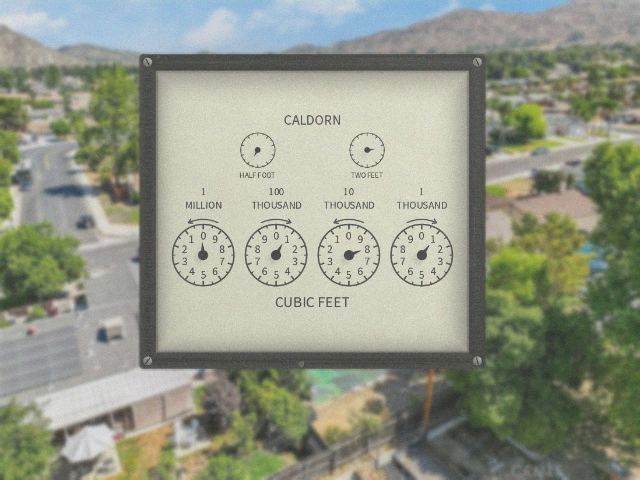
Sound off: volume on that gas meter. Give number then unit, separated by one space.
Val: 8100 ft³
